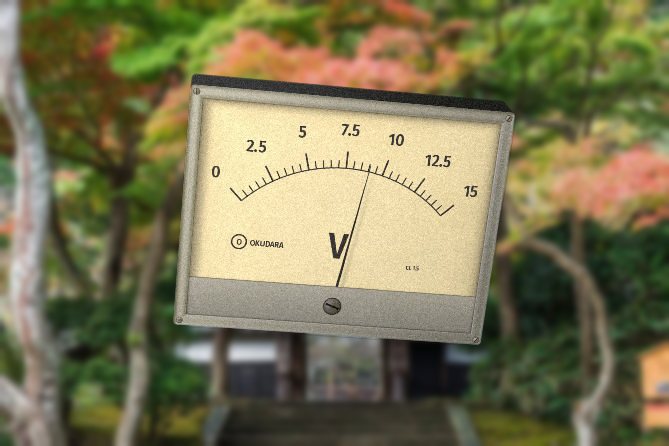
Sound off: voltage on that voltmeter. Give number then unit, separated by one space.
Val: 9 V
